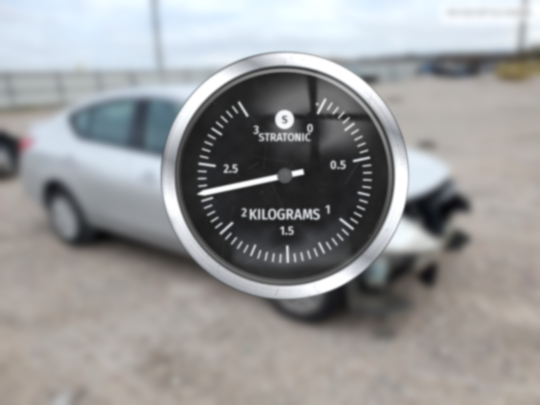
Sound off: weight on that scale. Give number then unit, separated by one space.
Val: 2.3 kg
